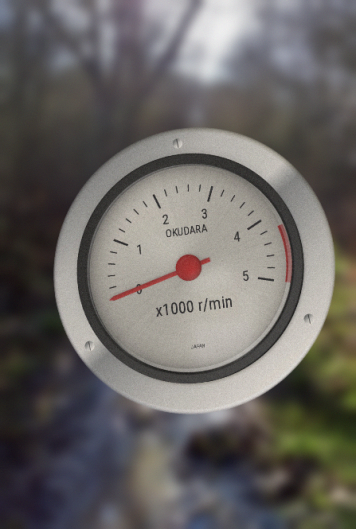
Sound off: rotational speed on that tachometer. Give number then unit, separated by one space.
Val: 0 rpm
